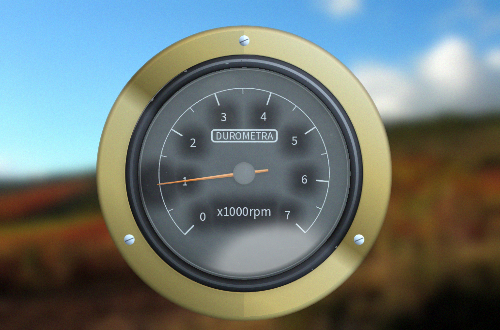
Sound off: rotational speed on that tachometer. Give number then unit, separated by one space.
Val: 1000 rpm
